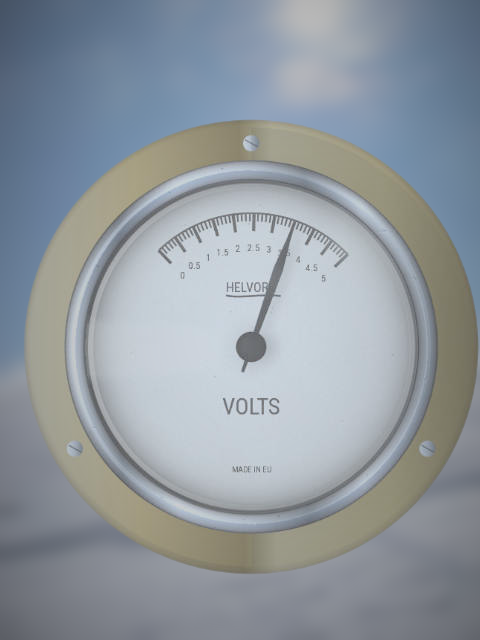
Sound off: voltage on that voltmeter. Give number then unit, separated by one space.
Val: 3.5 V
